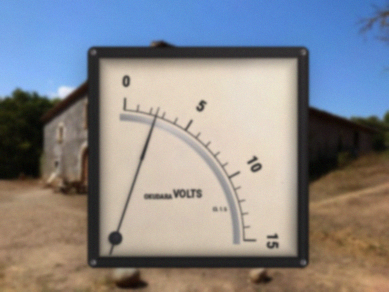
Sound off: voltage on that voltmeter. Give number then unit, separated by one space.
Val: 2.5 V
